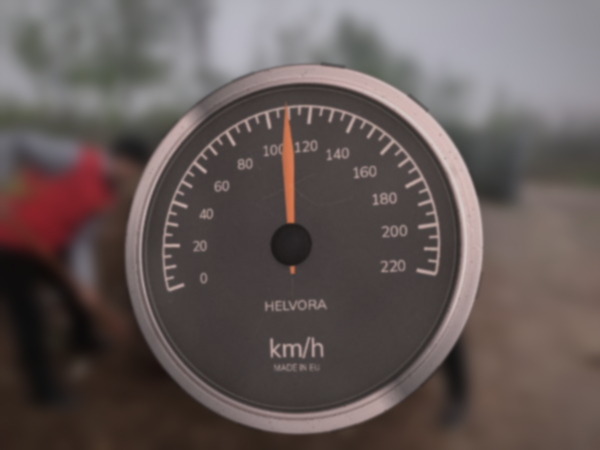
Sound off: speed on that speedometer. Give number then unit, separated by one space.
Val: 110 km/h
